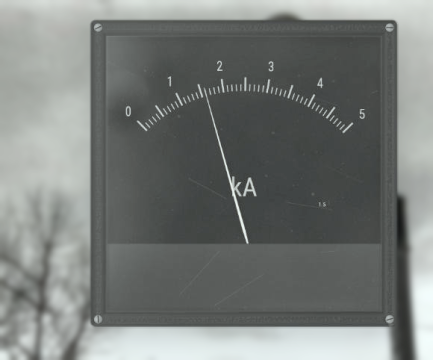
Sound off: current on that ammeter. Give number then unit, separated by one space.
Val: 1.6 kA
